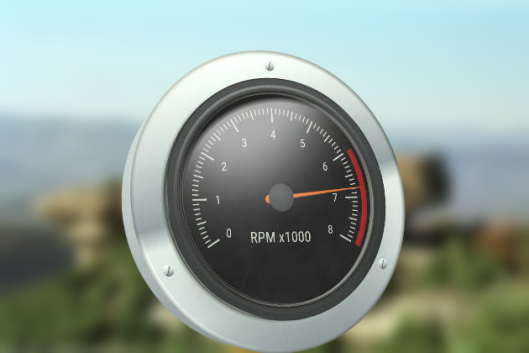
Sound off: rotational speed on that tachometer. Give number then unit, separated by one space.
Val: 6800 rpm
